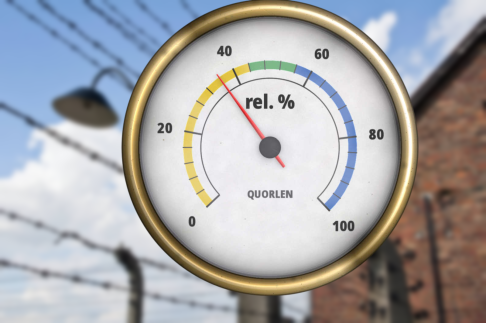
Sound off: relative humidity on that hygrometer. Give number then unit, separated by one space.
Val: 36 %
